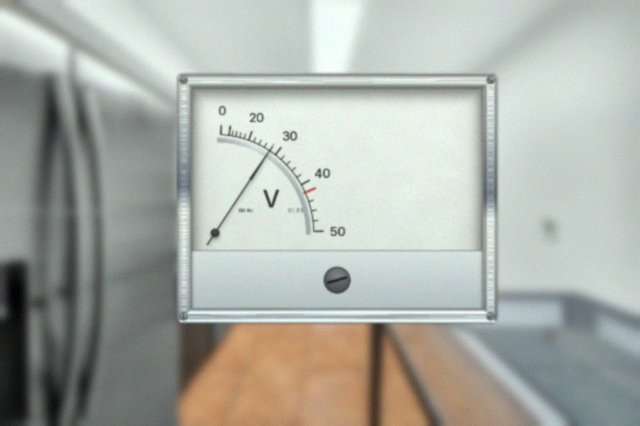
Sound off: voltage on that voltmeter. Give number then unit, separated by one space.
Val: 28 V
